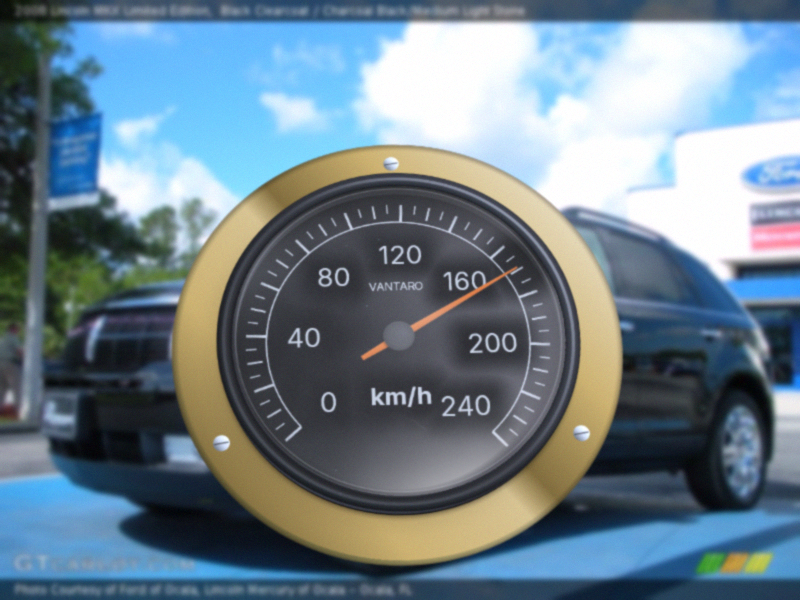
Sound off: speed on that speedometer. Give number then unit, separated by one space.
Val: 170 km/h
